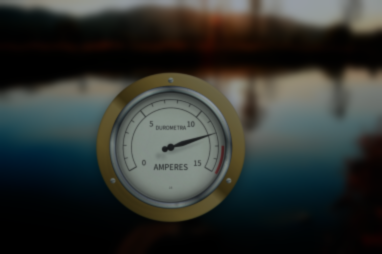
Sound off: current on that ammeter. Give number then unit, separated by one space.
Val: 12 A
